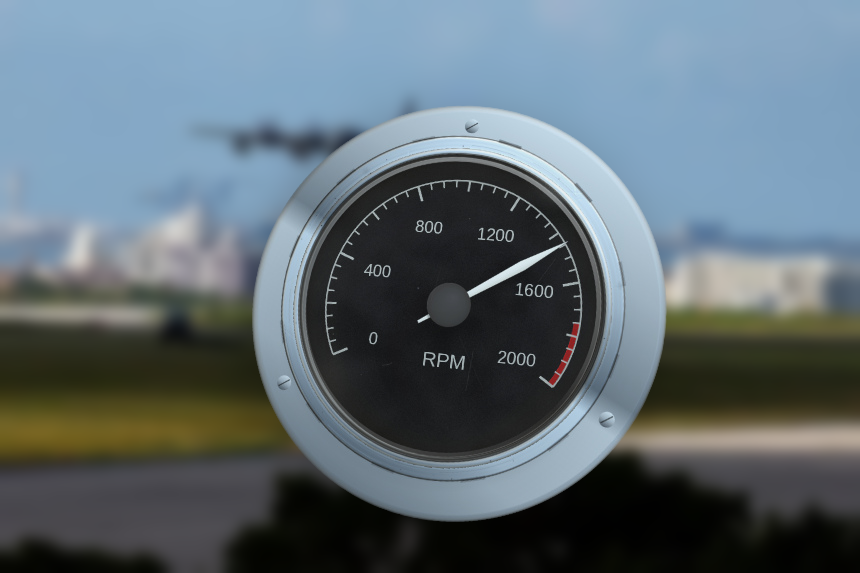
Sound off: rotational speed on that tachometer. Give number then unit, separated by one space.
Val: 1450 rpm
